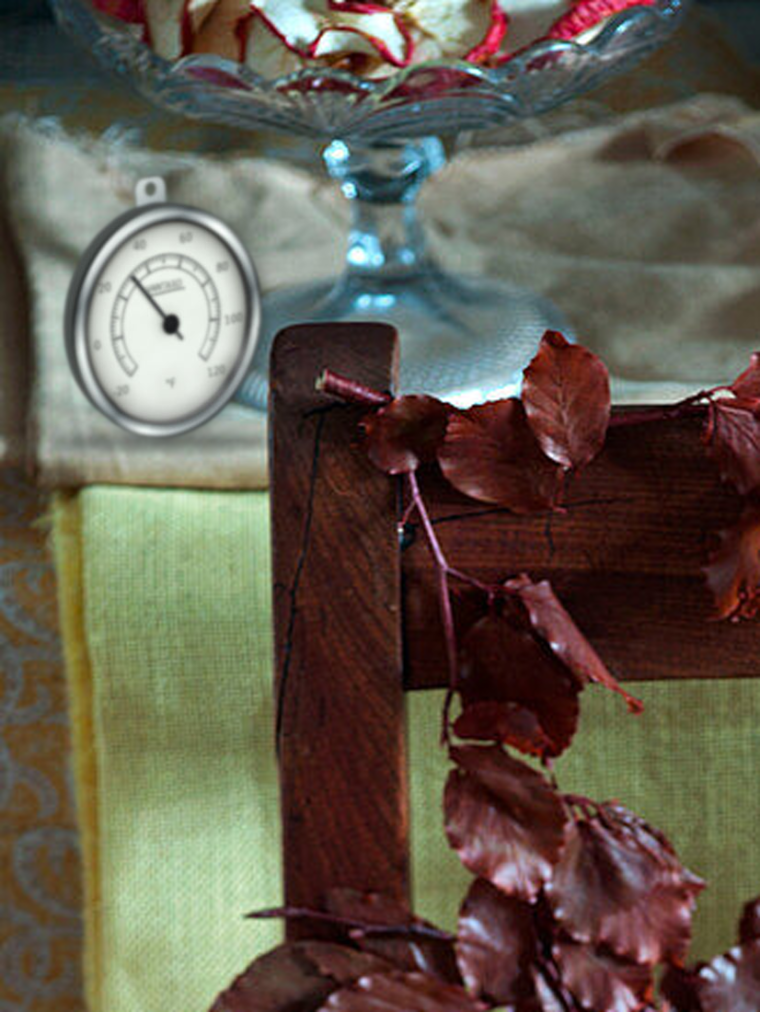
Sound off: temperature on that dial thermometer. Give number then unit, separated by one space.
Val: 30 °F
